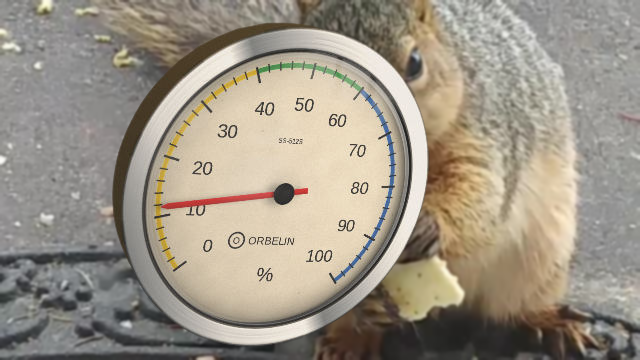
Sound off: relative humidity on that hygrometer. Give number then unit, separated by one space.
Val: 12 %
